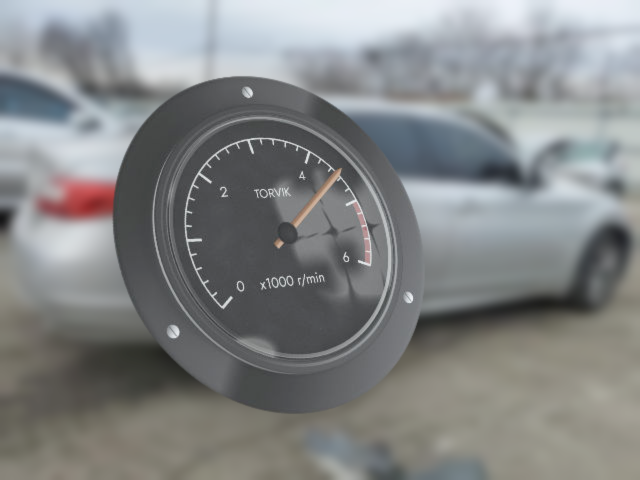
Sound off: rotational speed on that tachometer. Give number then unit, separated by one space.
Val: 4500 rpm
